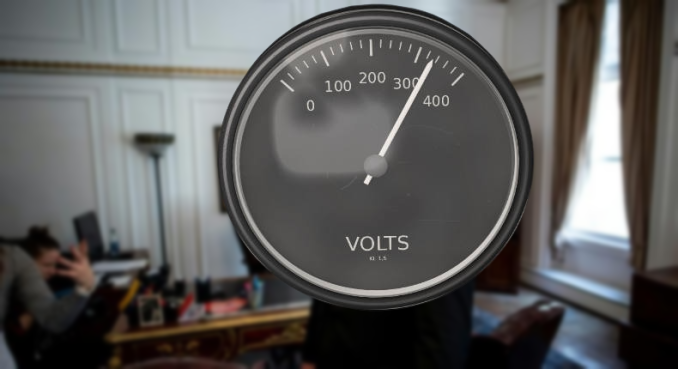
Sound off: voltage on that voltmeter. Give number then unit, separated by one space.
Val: 330 V
